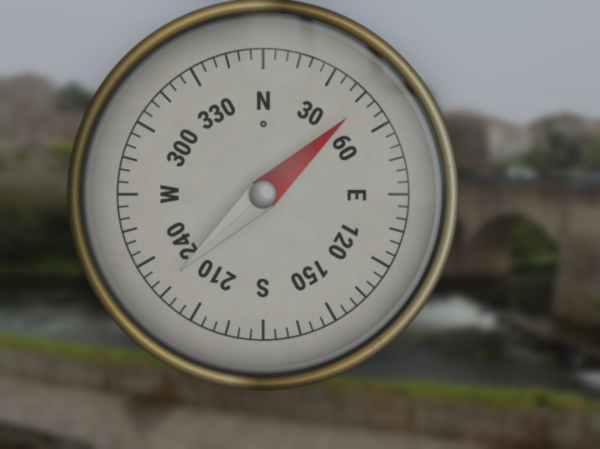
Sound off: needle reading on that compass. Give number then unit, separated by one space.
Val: 47.5 °
